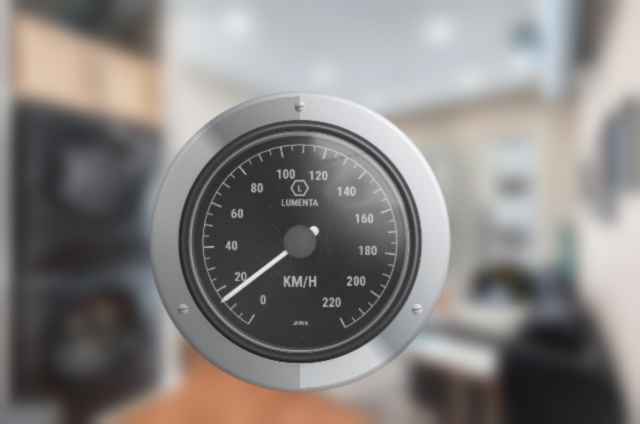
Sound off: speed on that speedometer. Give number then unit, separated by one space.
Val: 15 km/h
